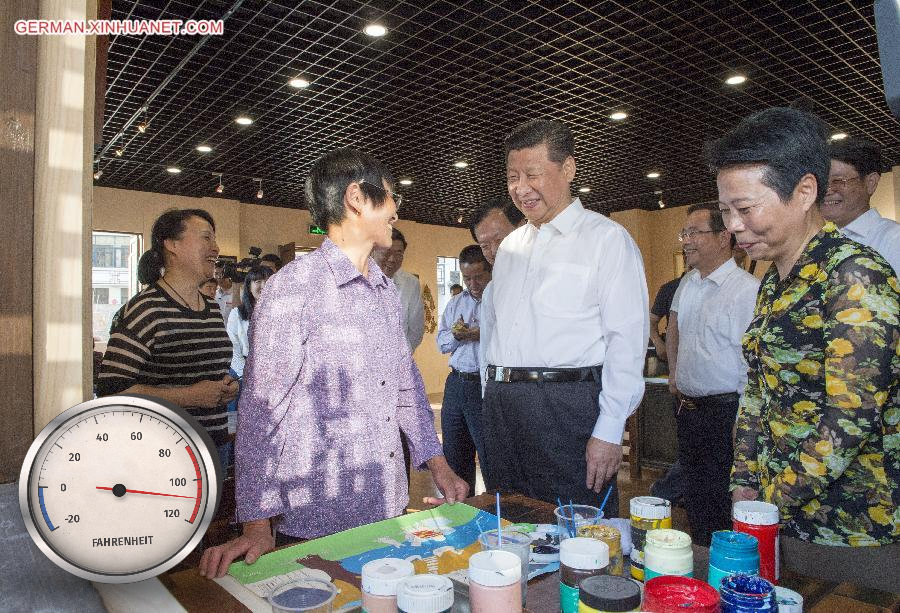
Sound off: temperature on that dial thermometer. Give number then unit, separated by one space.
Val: 108 °F
